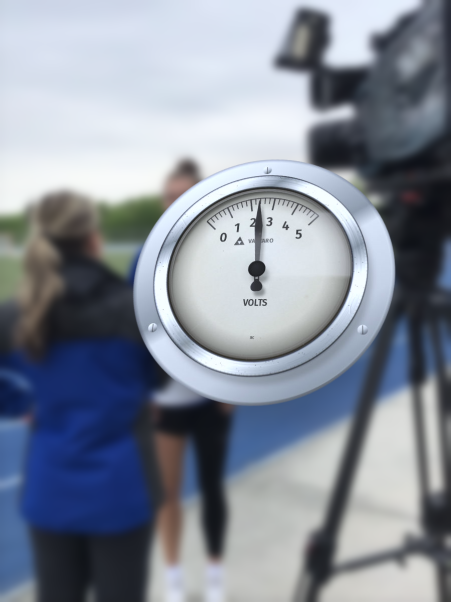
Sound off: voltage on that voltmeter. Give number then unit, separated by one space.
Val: 2.4 V
